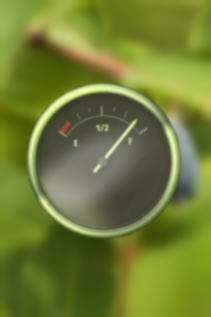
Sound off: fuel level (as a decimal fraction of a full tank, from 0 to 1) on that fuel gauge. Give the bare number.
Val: 0.875
